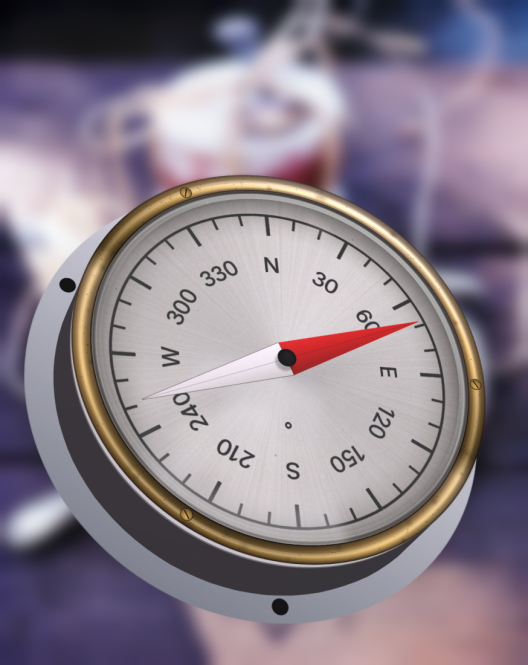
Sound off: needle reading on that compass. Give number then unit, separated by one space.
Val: 70 °
